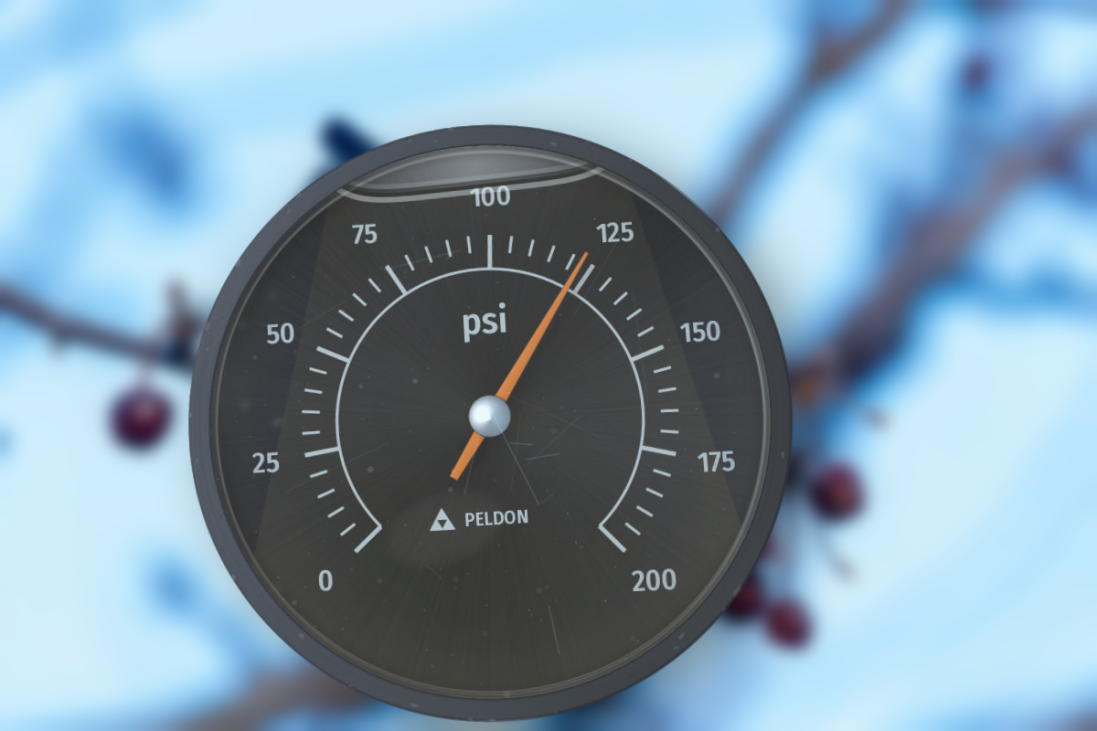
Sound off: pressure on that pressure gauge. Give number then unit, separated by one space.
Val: 122.5 psi
